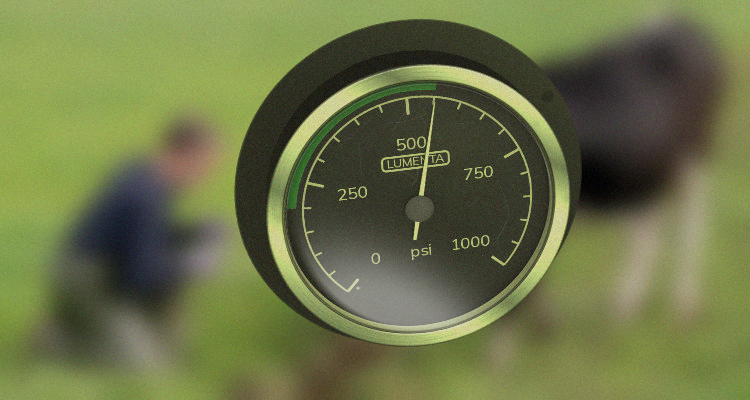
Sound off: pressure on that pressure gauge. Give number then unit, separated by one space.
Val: 550 psi
